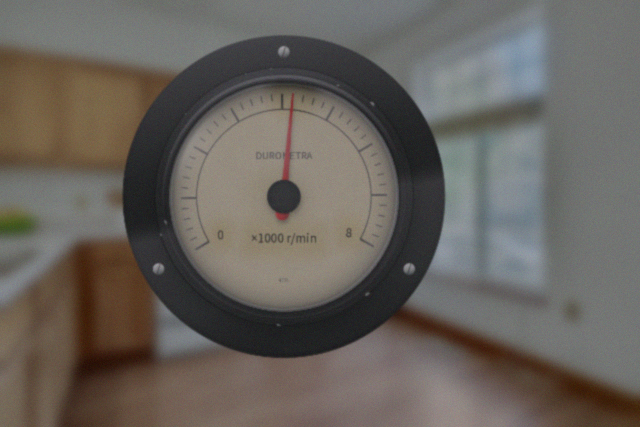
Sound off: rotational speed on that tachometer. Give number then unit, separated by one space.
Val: 4200 rpm
